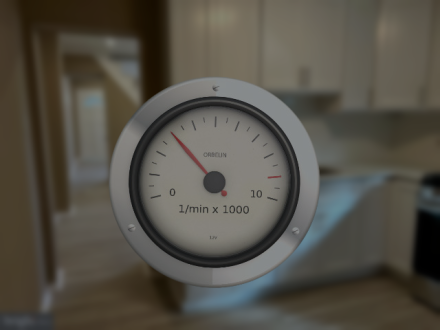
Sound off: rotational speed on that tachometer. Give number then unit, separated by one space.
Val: 3000 rpm
